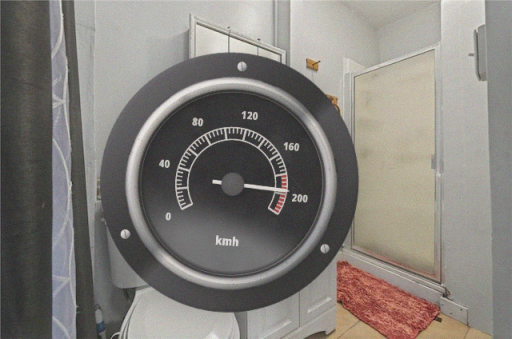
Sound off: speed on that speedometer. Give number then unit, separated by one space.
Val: 196 km/h
